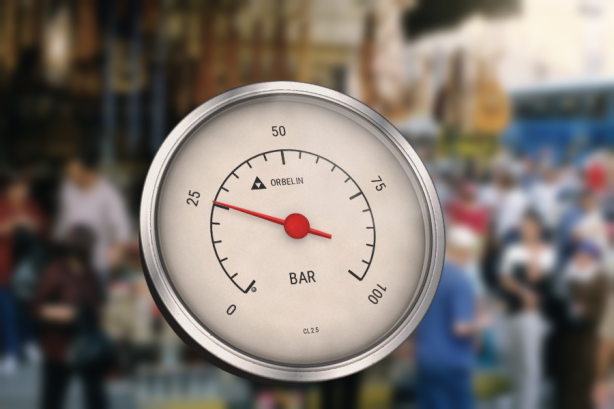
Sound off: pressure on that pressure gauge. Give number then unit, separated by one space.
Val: 25 bar
